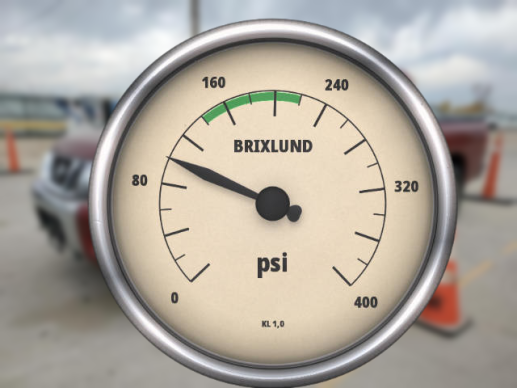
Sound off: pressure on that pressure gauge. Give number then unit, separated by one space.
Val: 100 psi
